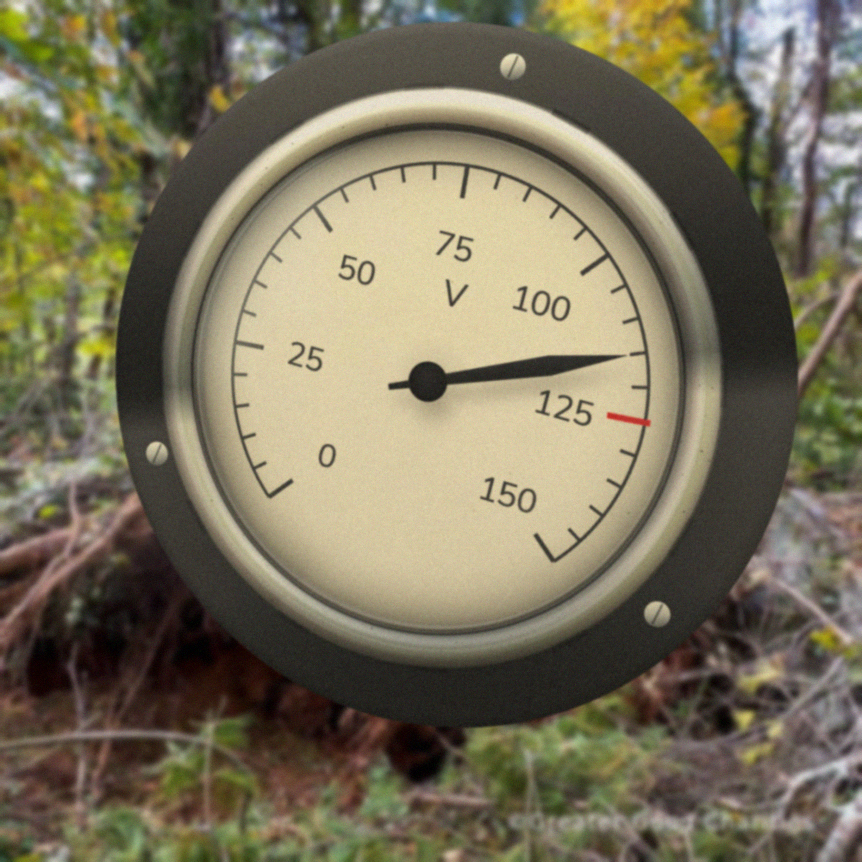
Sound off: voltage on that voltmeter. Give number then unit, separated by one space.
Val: 115 V
